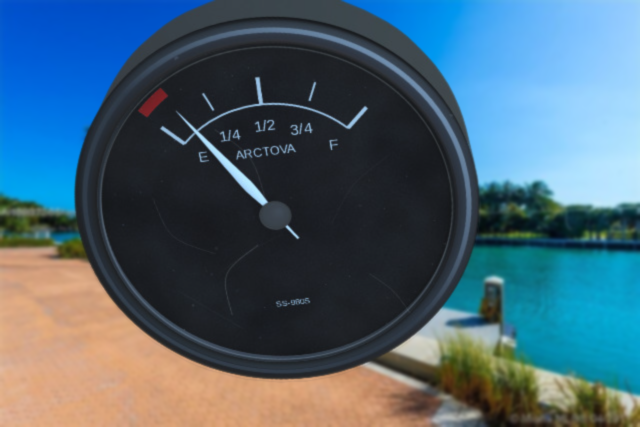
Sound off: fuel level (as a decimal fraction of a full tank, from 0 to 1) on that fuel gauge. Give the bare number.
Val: 0.125
